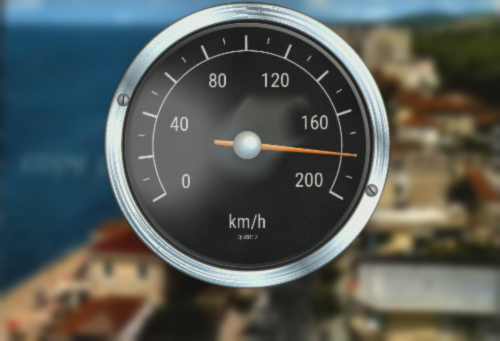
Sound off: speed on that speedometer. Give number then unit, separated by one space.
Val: 180 km/h
